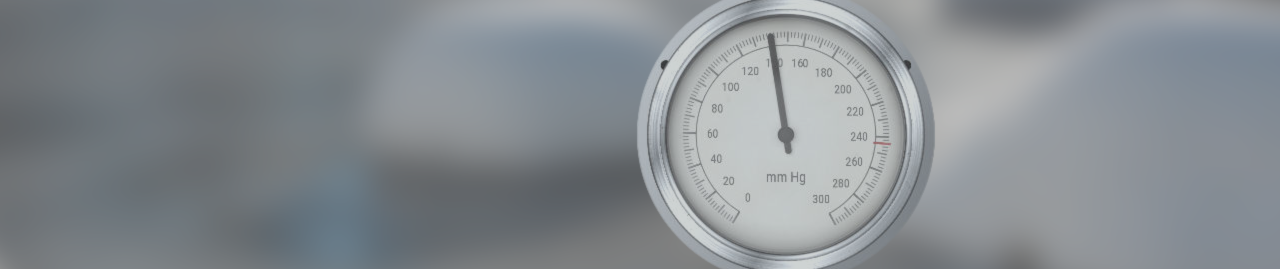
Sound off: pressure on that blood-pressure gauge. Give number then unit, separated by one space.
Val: 140 mmHg
